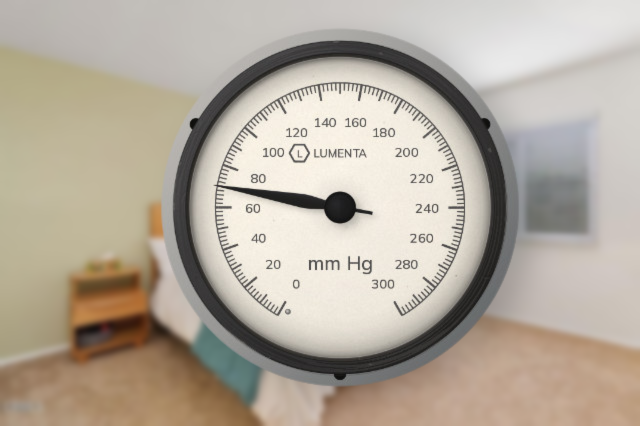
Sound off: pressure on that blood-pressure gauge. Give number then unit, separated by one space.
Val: 70 mmHg
